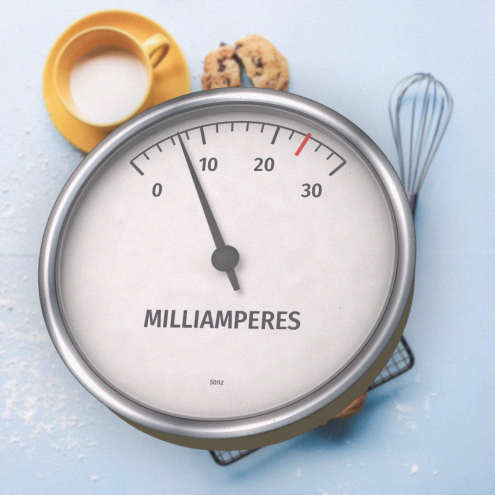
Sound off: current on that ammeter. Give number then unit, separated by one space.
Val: 7 mA
